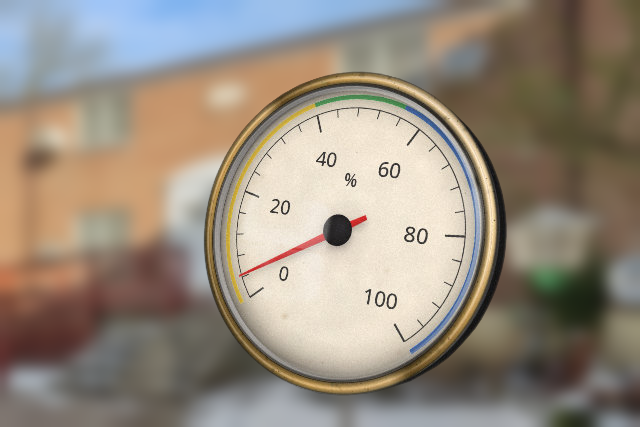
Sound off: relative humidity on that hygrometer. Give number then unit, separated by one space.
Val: 4 %
